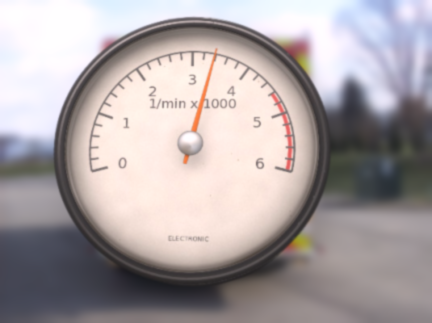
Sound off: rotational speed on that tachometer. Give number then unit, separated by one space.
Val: 3400 rpm
